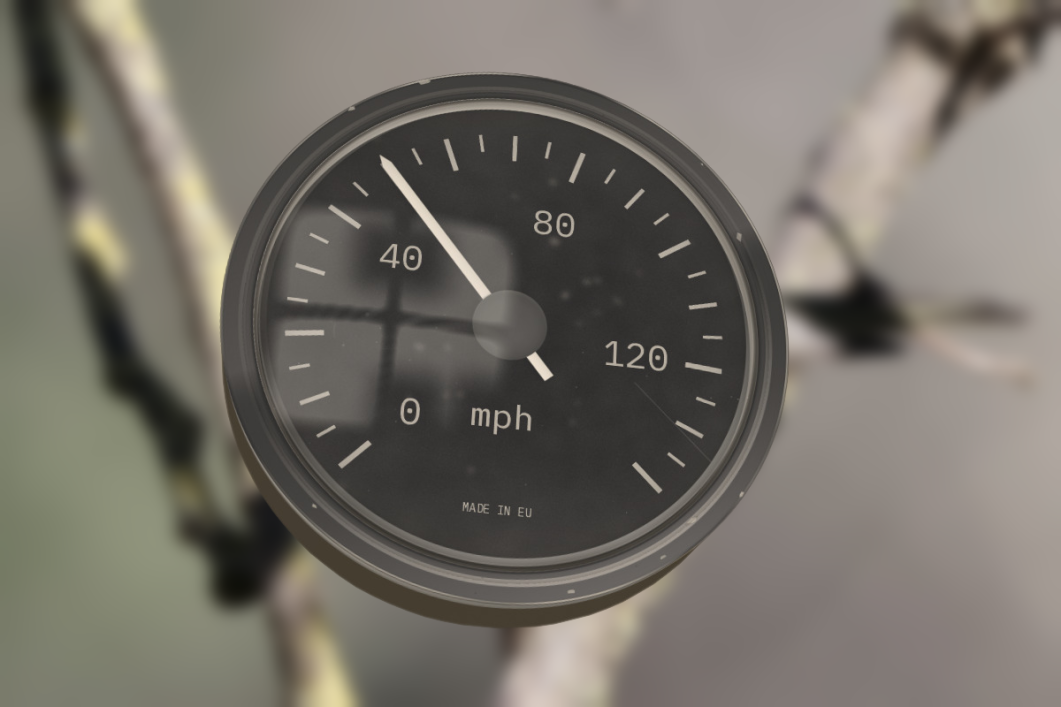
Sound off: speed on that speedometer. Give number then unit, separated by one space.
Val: 50 mph
